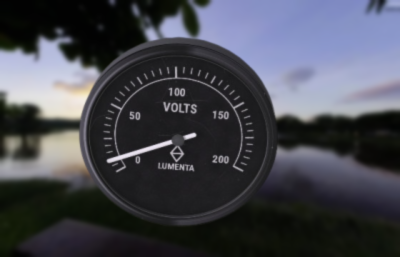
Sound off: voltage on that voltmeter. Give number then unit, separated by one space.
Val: 10 V
